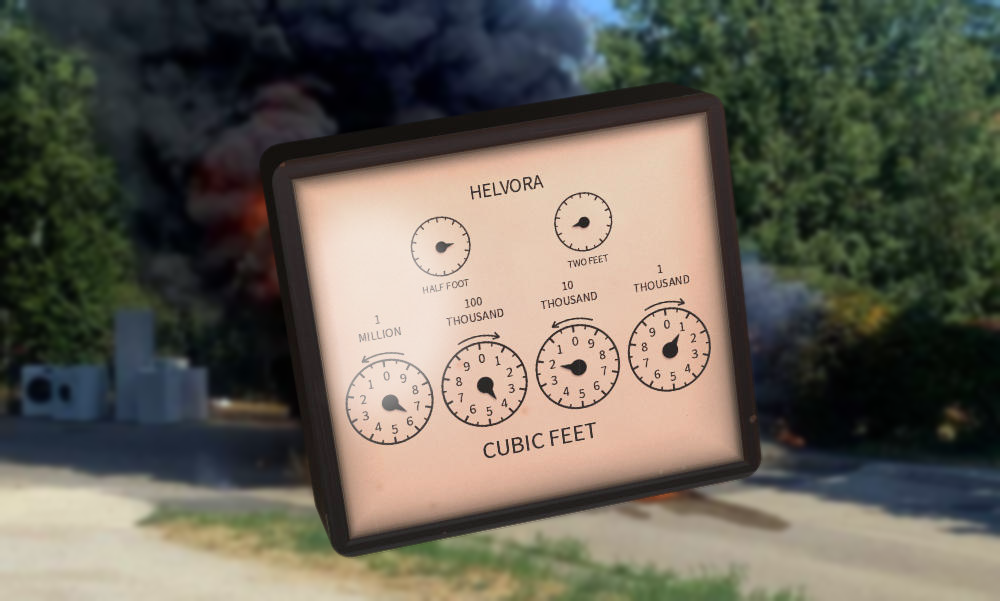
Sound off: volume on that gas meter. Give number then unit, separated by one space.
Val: 642100 ft³
